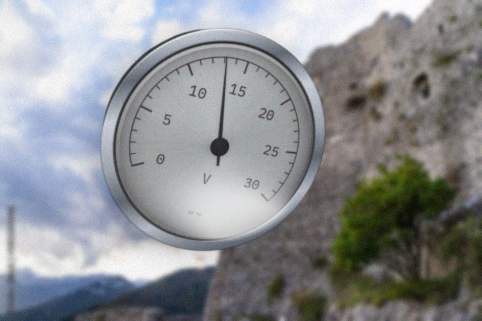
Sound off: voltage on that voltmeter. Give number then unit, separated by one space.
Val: 13 V
